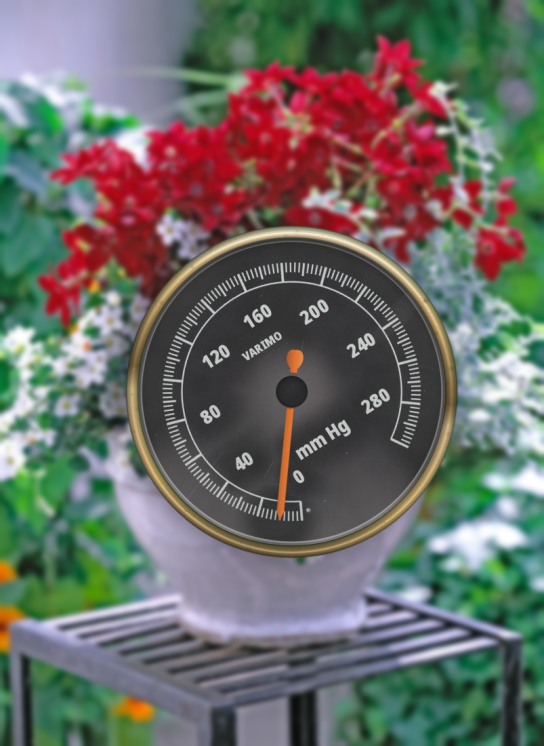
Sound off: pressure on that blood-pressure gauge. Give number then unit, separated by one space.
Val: 10 mmHg
